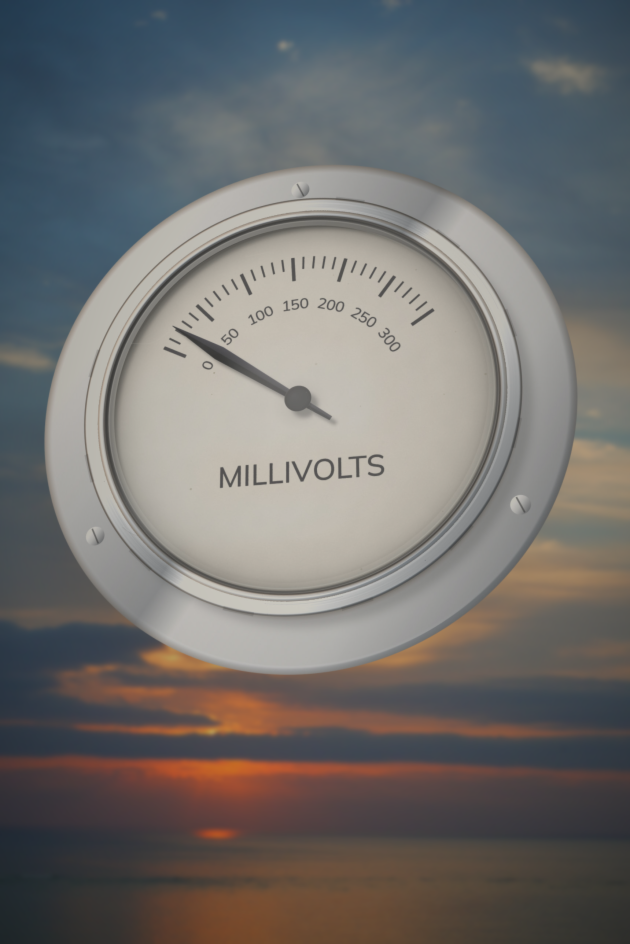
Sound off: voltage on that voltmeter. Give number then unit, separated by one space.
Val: 20 mV
